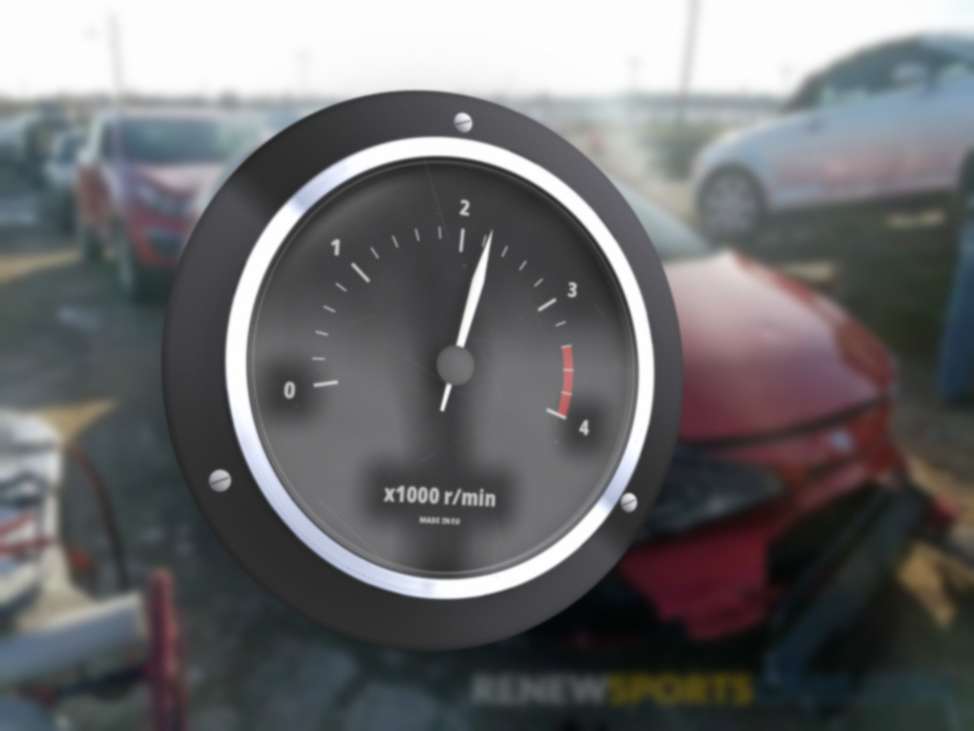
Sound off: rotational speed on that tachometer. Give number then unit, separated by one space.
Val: 2200 rpm
